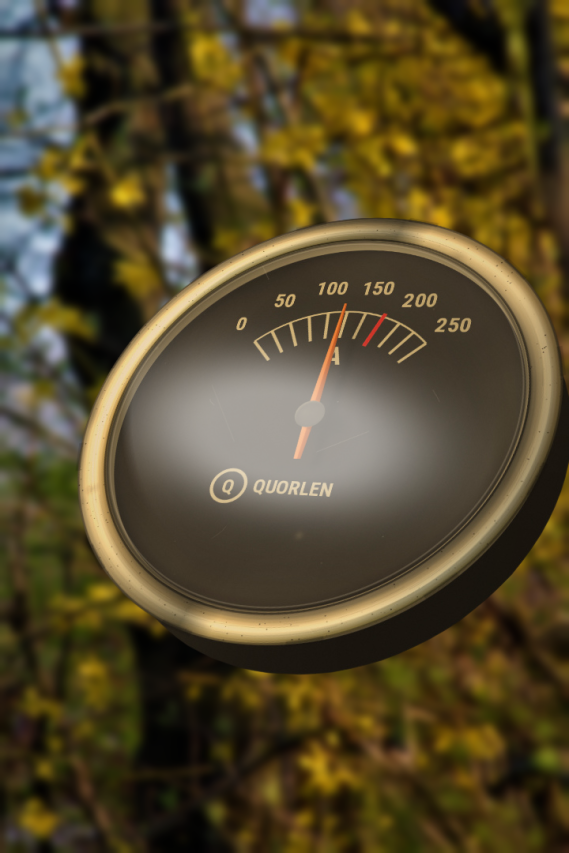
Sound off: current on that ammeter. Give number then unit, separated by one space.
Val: 125 A
